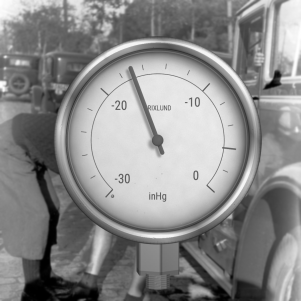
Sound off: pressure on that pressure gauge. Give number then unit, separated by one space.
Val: -17 inHg
